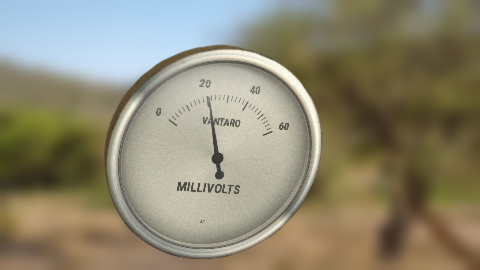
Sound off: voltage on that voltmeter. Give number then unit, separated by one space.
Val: 20 mV
